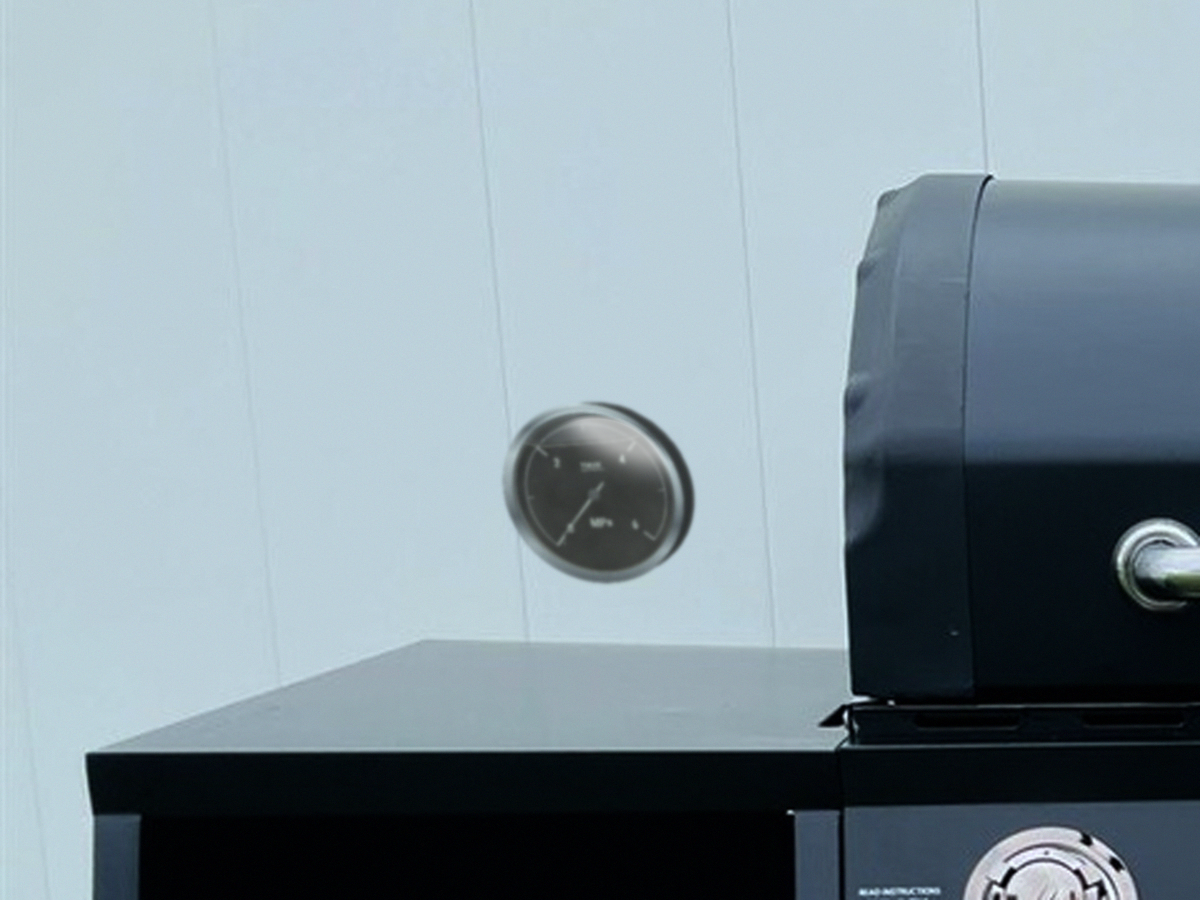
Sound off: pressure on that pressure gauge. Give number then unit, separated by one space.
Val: 0 MPa
